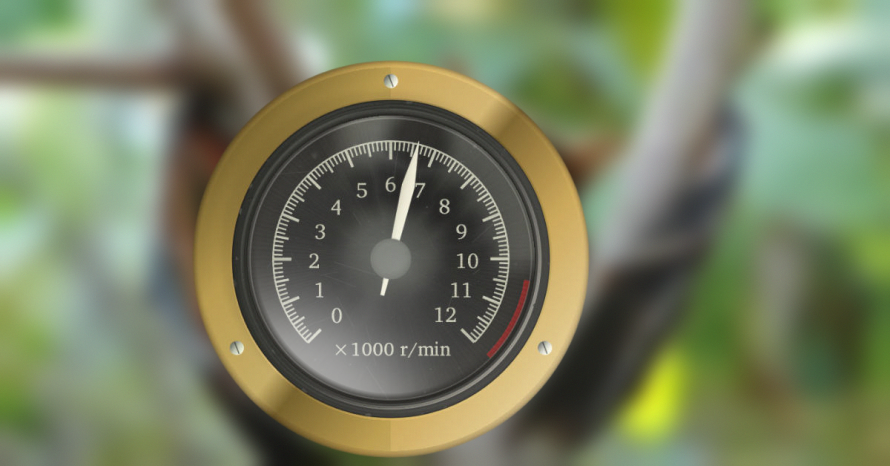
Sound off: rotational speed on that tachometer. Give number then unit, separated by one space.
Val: 6600 rpm
